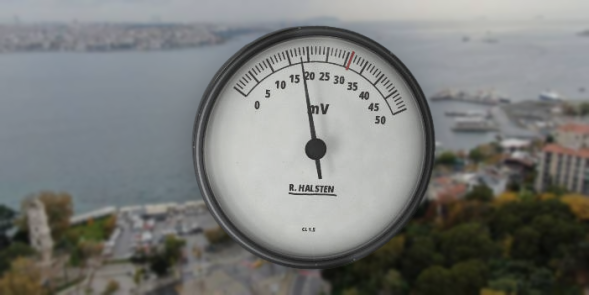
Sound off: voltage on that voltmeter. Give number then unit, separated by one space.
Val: 18 mV
